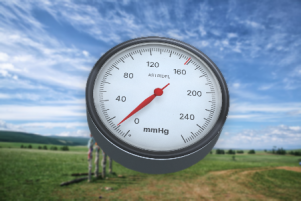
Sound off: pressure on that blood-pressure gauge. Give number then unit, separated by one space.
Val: 10 mmHg
